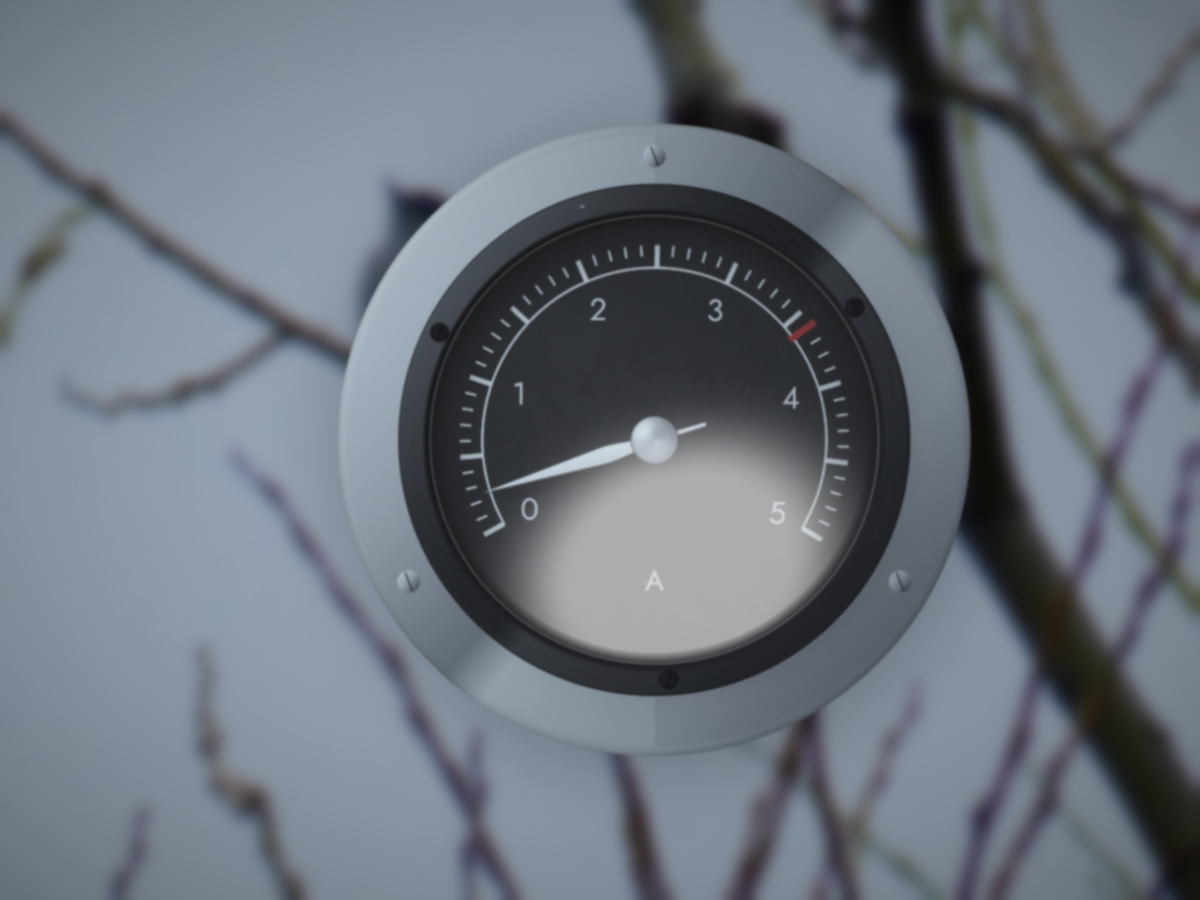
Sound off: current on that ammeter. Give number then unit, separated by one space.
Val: 0.25 A
